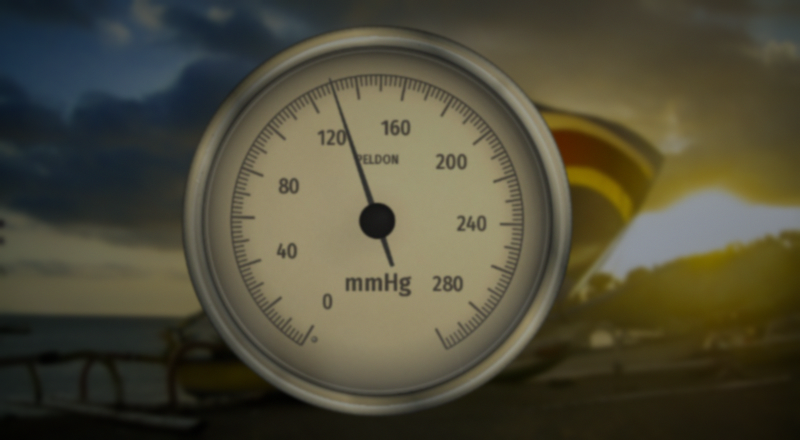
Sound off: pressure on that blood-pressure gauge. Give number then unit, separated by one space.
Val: 130 mmHg
